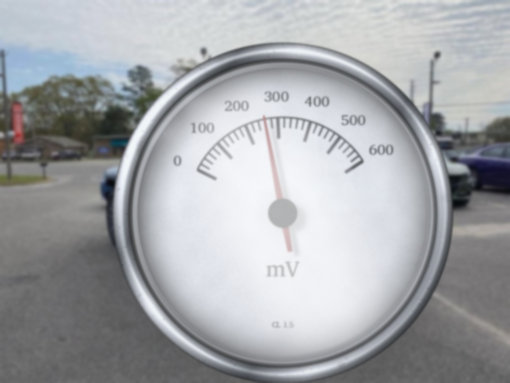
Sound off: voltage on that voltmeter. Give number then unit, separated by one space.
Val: 260 mV
